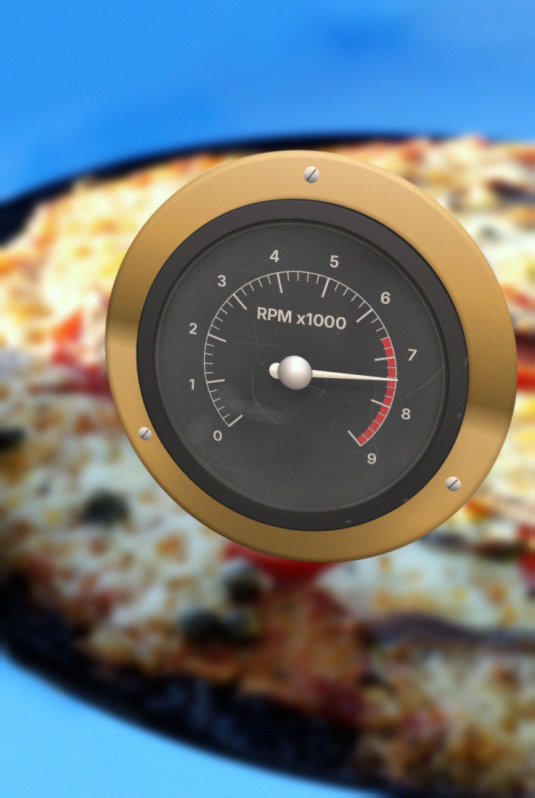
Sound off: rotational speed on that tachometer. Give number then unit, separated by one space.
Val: 7400 rpm
